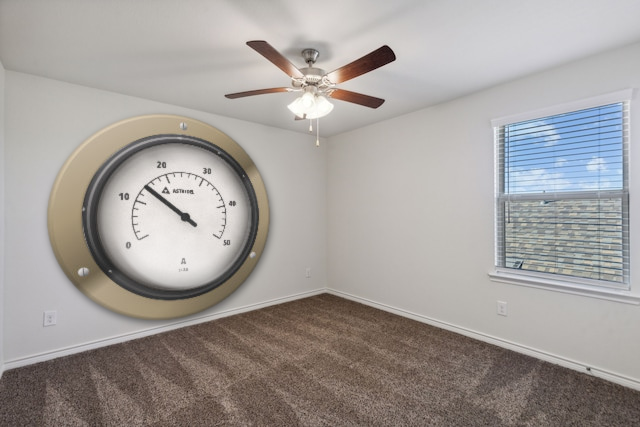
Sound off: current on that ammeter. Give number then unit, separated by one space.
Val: 14 A
